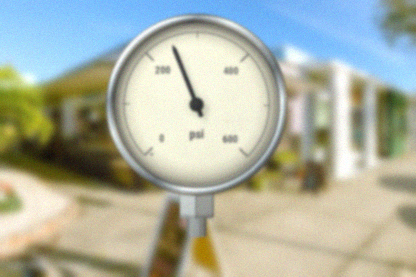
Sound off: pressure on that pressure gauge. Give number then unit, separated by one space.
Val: 250 psi
